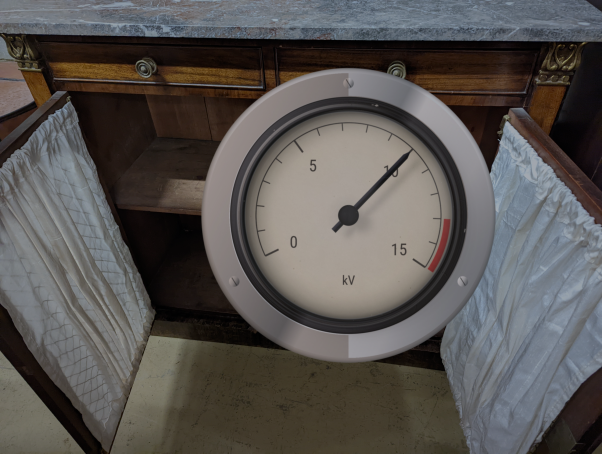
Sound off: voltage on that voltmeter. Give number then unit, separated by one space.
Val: 10 kV
